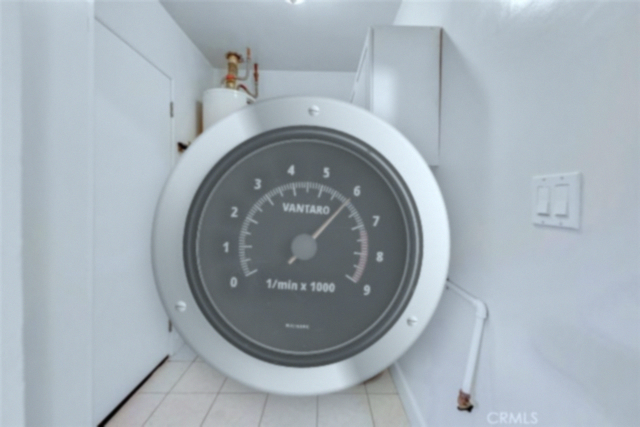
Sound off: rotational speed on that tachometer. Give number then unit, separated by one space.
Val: 6000 rpm
